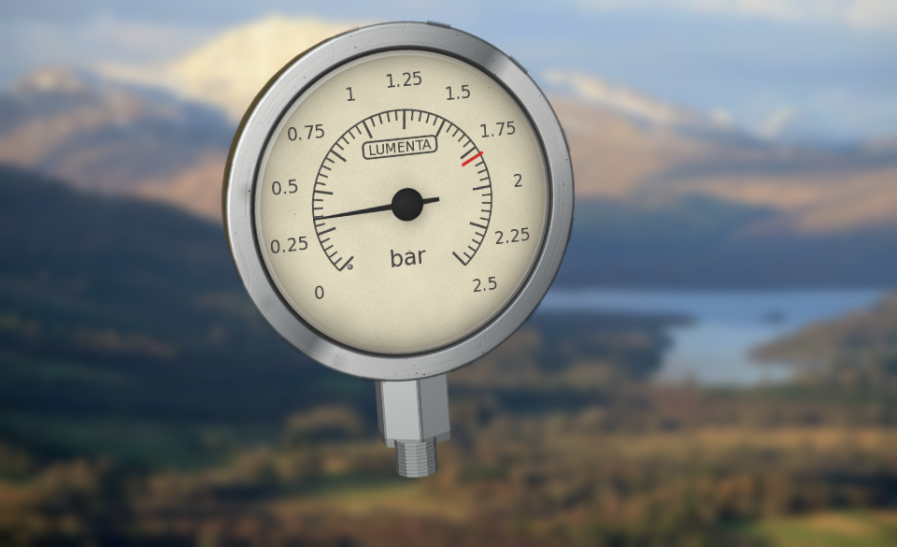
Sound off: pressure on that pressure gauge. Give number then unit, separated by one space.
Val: 0.35 bar
